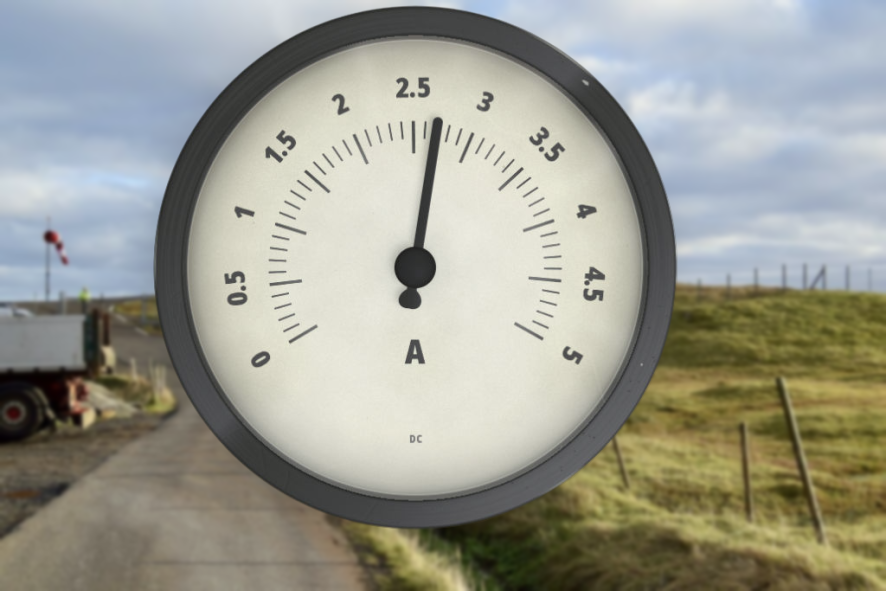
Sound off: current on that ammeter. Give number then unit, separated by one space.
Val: 2.7 A
